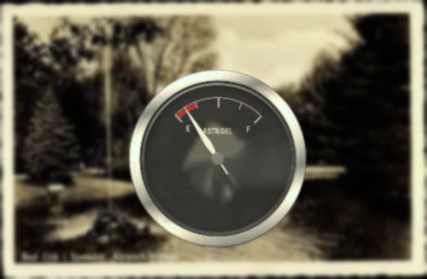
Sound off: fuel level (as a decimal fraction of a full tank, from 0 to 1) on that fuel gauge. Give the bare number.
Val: 0.125
